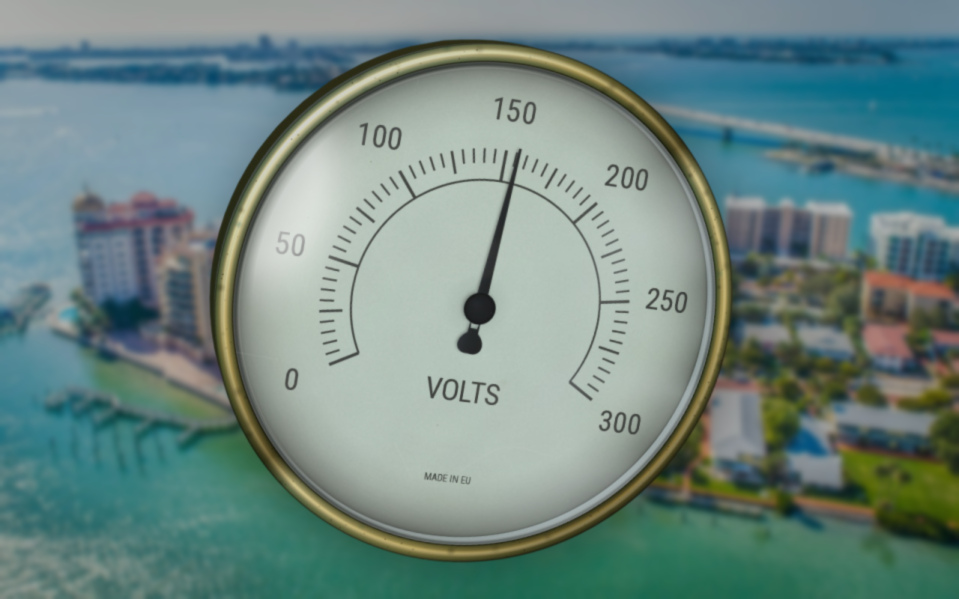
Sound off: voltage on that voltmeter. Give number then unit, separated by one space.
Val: 155 V
